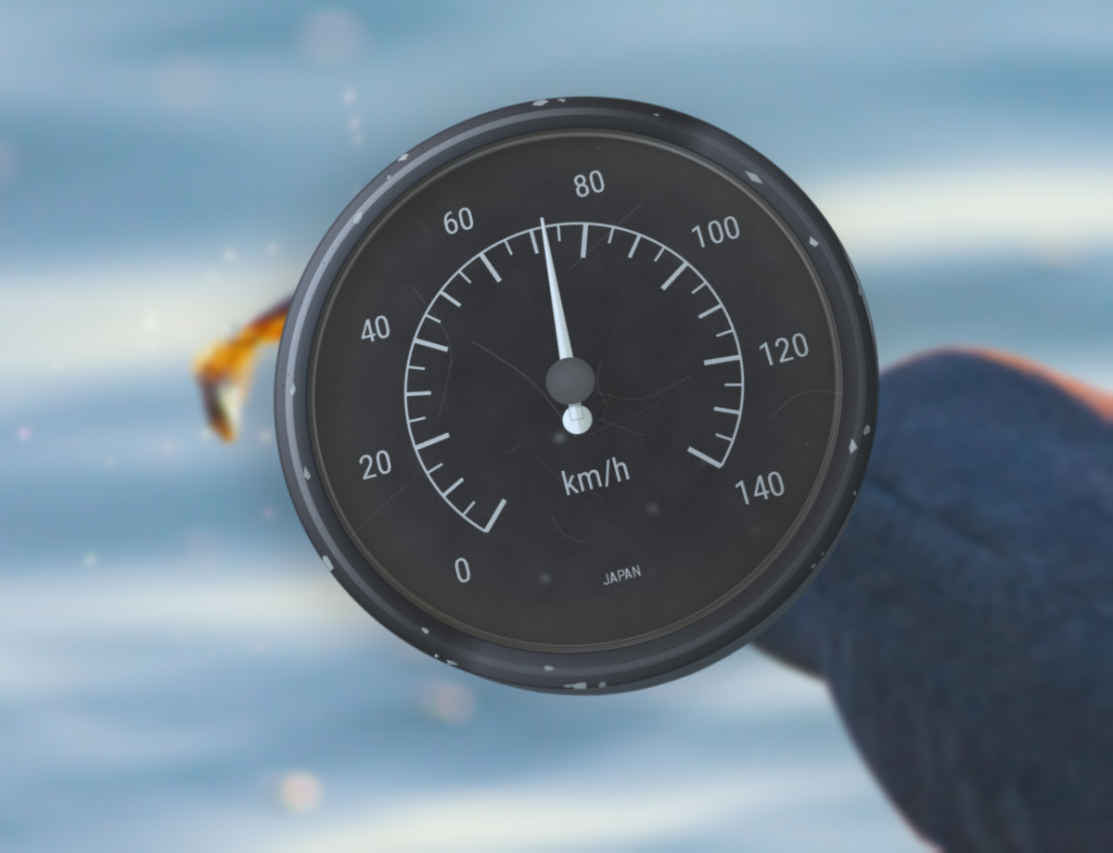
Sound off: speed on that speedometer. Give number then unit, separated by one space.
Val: 72.5 km/h
